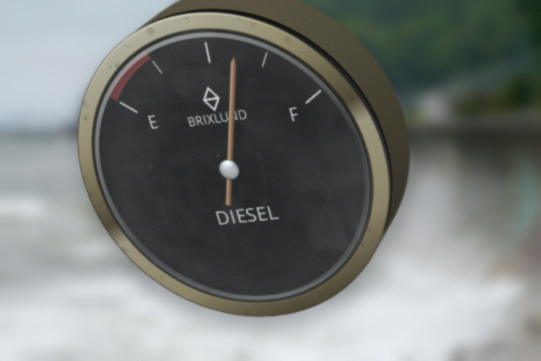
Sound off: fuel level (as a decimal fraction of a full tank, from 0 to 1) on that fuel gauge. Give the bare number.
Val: 0.625
